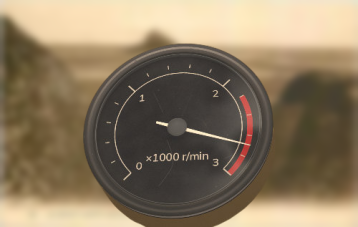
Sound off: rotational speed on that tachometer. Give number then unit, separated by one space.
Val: 2700 rpm
